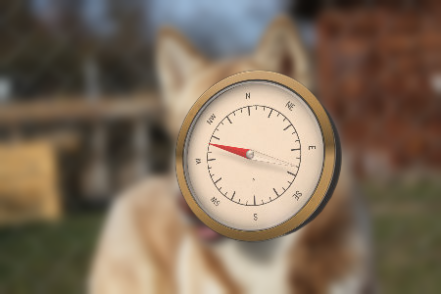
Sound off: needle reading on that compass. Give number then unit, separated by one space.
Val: 290 °
